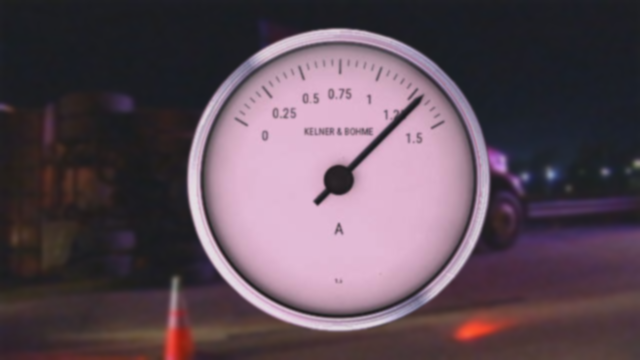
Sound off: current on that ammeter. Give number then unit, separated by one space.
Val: 1.3 A
